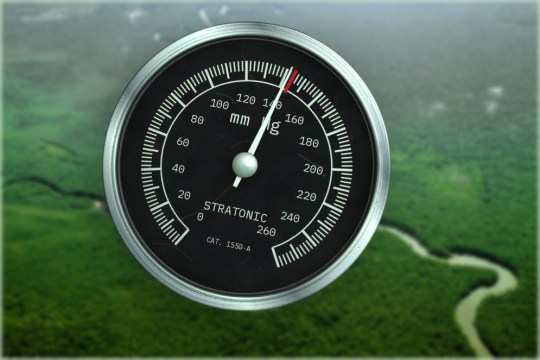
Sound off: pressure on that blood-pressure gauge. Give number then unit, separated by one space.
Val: 142 mmHg
